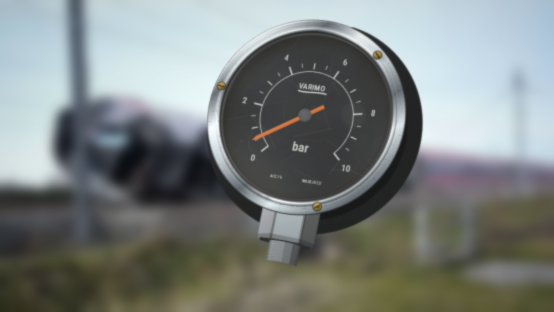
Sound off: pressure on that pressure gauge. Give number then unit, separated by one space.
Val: 0.5 bar
